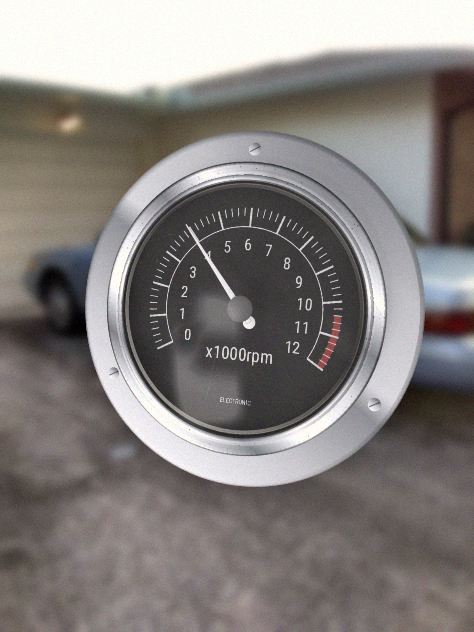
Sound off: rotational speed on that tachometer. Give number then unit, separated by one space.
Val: 4000 rpm
